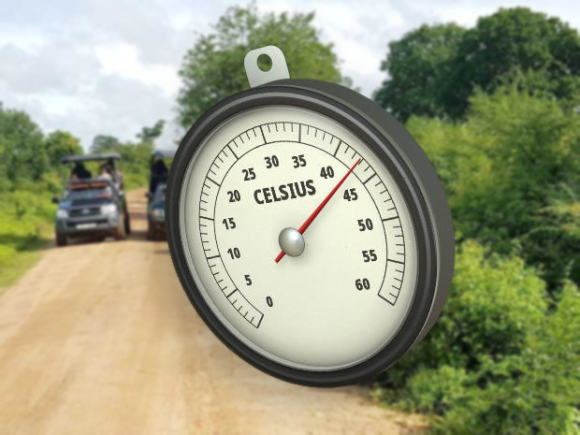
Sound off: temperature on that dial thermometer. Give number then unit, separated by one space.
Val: 43 °C
